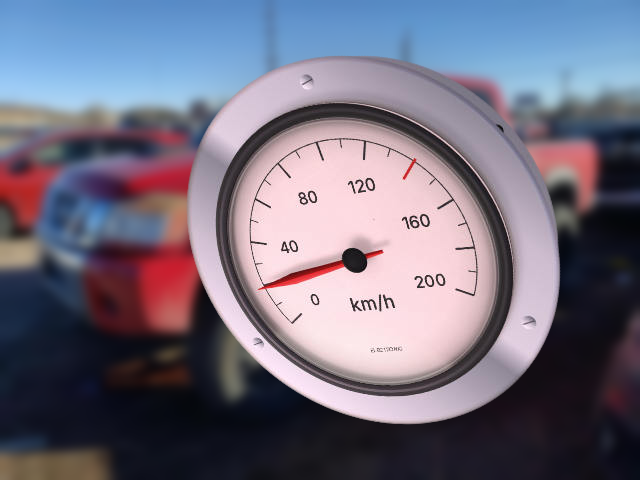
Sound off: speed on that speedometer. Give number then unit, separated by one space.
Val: 20 km/h
